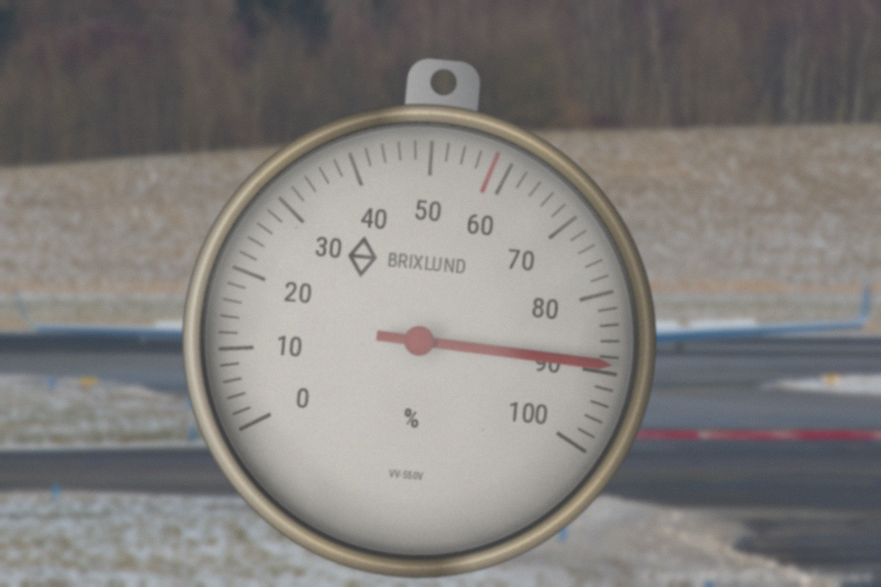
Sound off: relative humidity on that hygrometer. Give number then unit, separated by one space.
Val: 89 %
